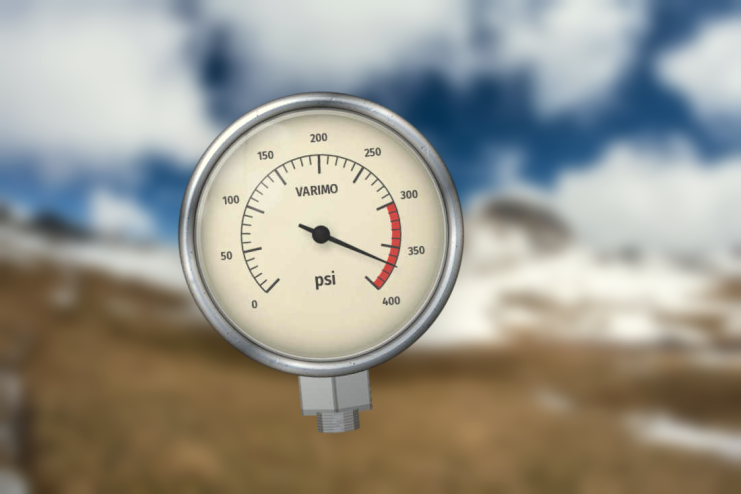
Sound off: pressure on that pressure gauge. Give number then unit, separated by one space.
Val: 370 psi
